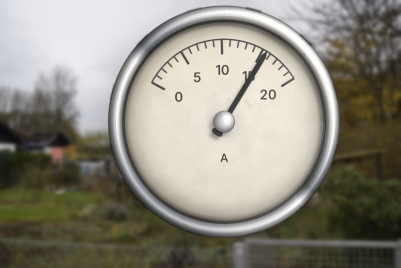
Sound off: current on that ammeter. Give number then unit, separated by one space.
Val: 15.5 A
